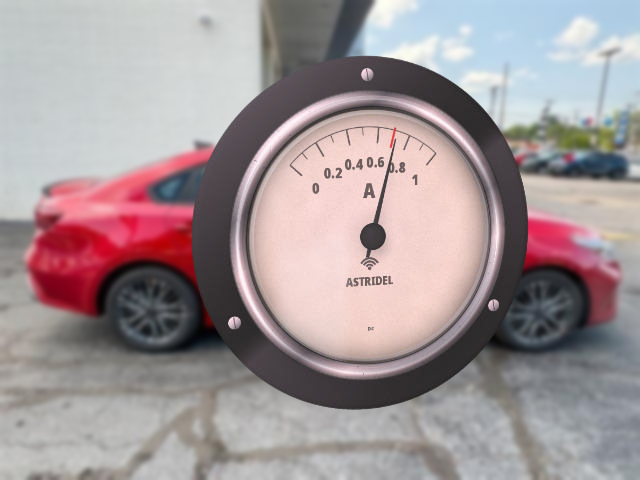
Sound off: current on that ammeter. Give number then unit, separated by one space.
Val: 0.7 A
